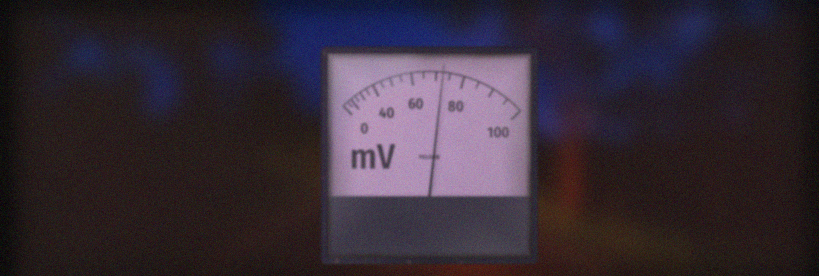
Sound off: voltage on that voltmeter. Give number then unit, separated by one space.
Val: 72.5 mV
